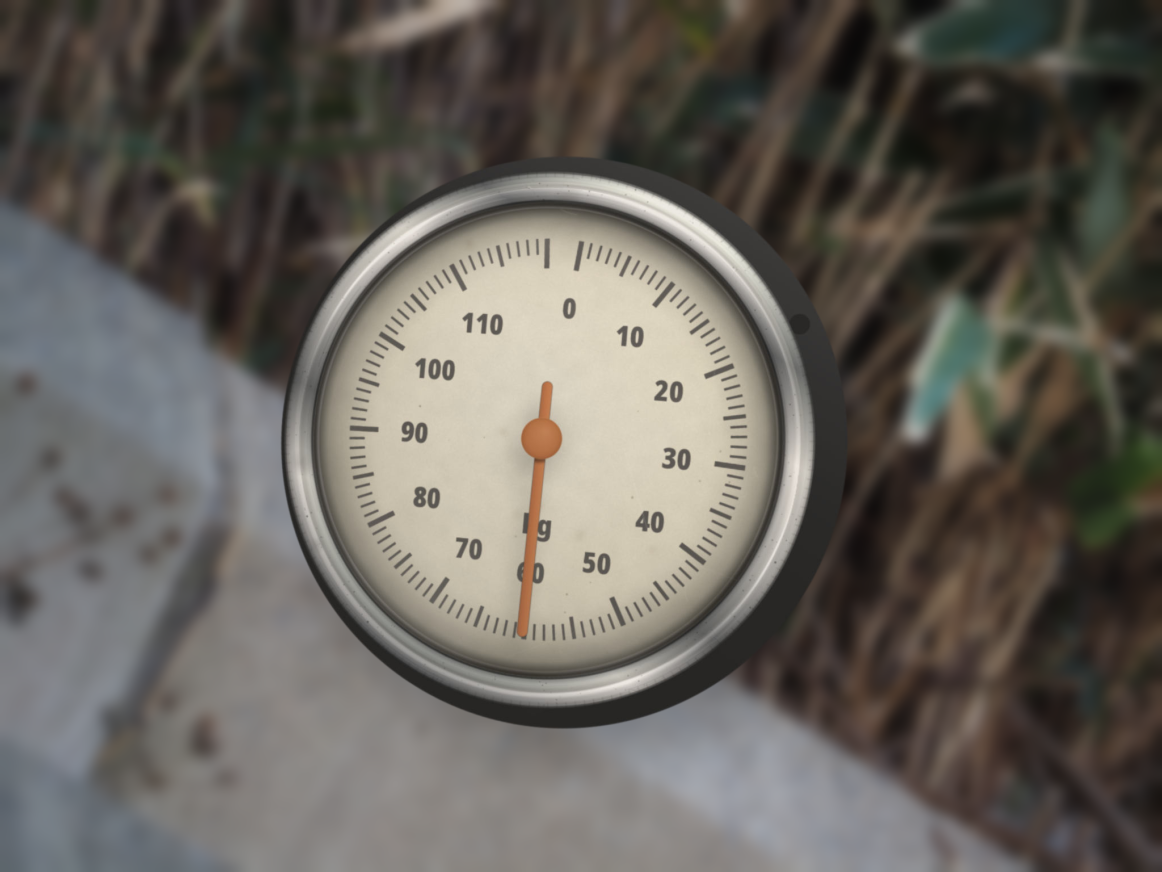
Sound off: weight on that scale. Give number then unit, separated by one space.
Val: 60 kg
